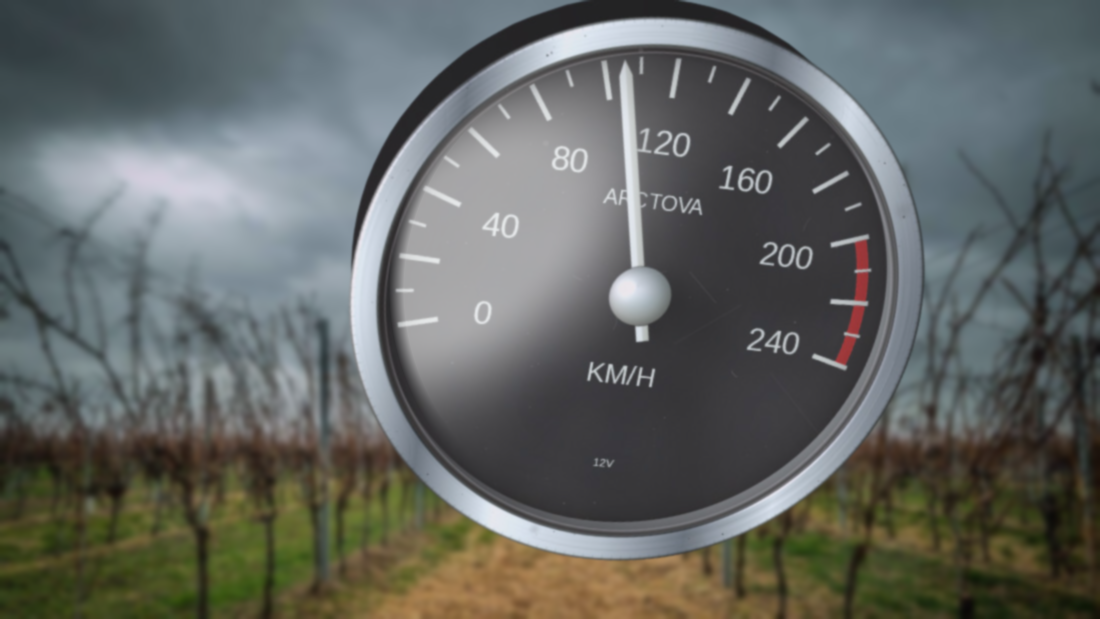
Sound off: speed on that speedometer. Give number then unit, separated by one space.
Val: 105 km/h
